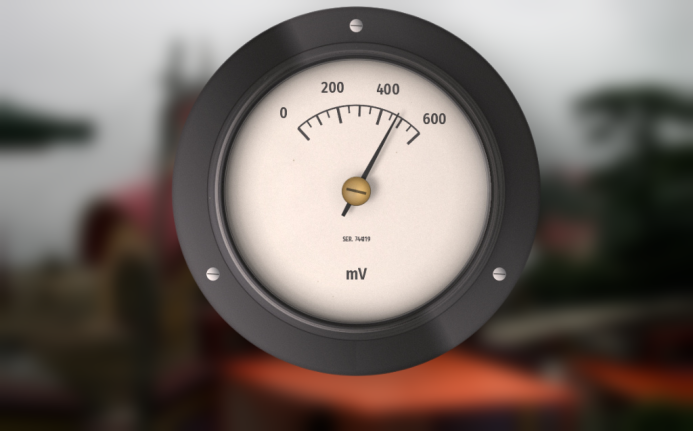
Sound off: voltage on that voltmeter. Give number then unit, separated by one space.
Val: 475 mV
